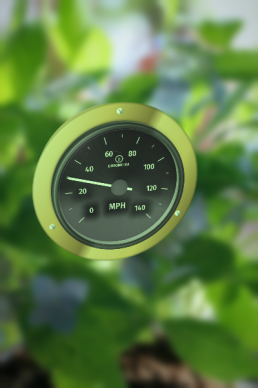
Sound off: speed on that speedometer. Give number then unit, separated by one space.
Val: 30 mph
